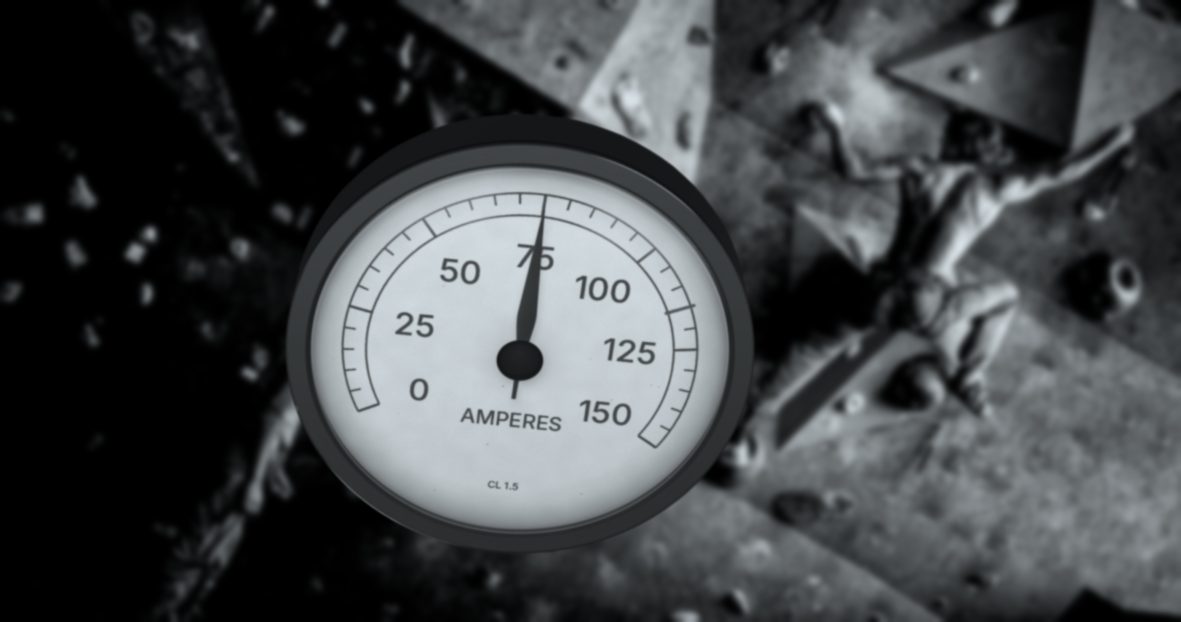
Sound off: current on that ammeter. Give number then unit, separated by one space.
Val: 75 A
